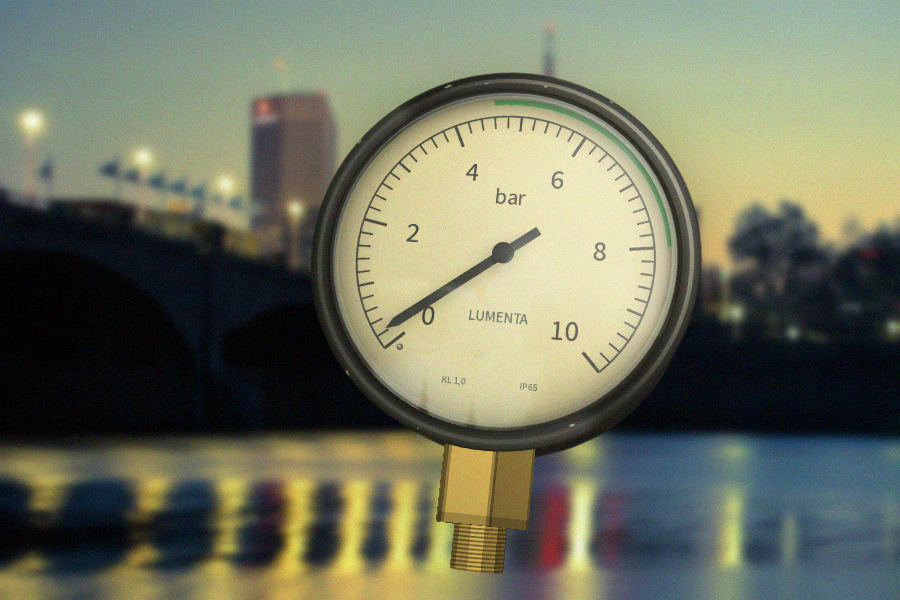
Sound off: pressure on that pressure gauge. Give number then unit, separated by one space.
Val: 0.2 bar
